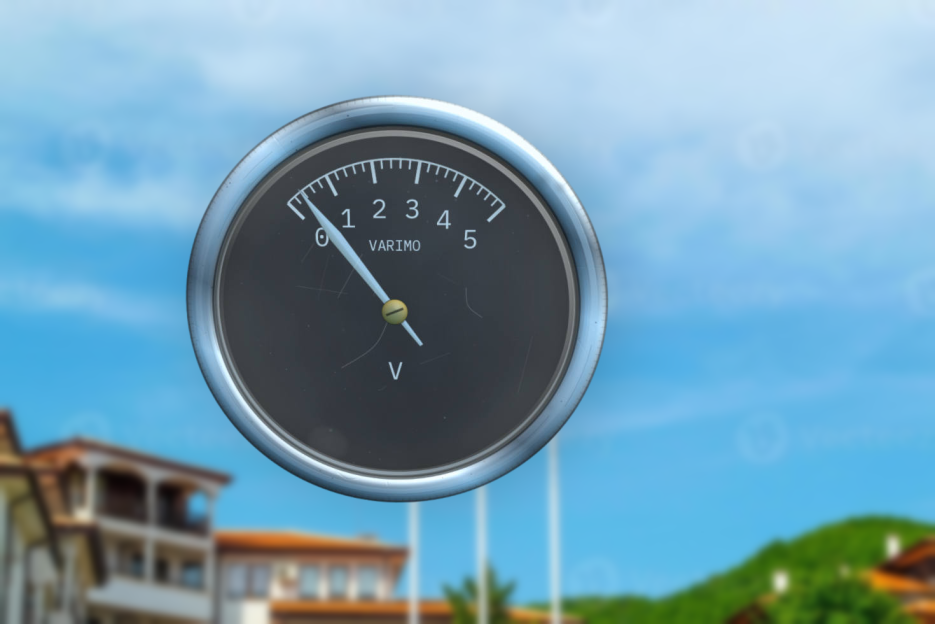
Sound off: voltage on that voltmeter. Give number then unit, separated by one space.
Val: 0.4 V
